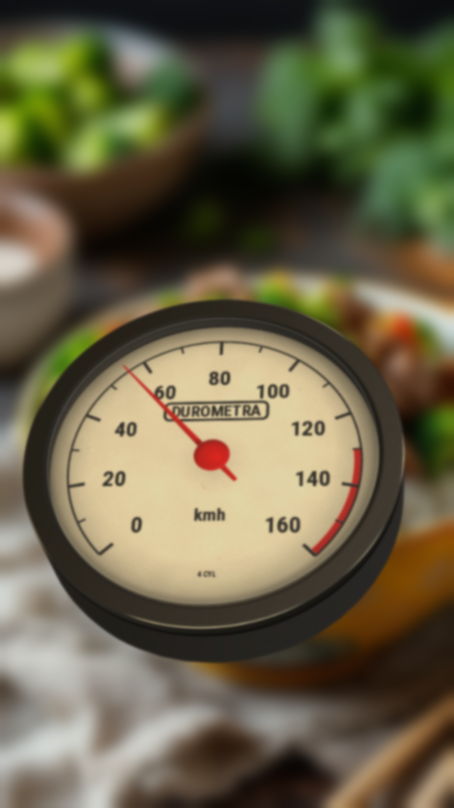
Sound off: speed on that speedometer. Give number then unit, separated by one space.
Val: 55 km/h
